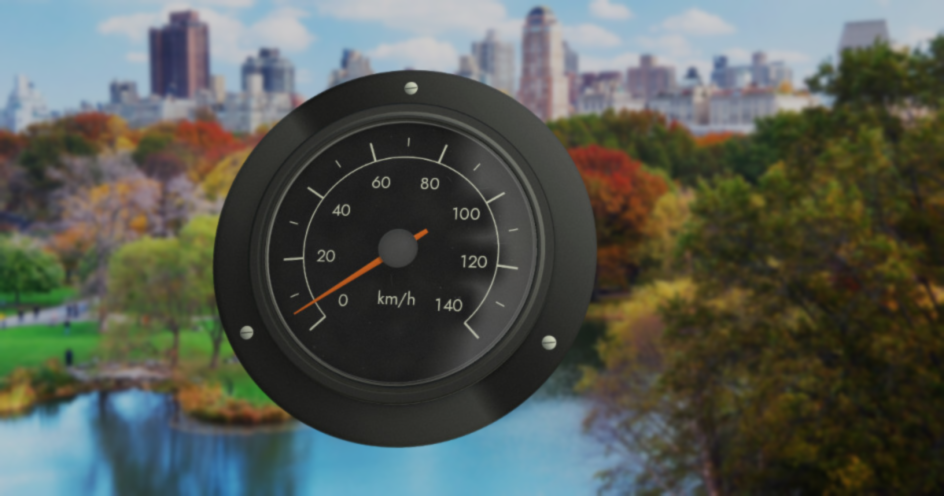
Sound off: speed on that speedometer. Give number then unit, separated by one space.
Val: 5 km/h
